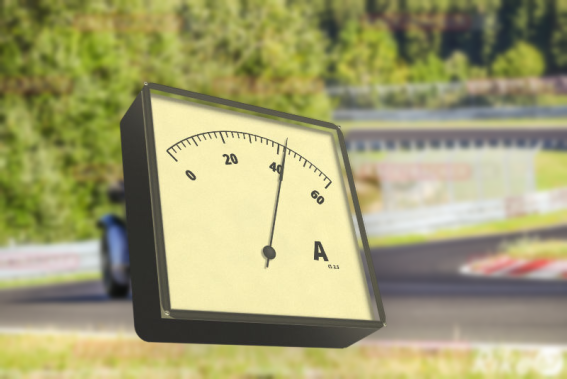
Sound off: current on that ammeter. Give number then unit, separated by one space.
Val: 42 A
